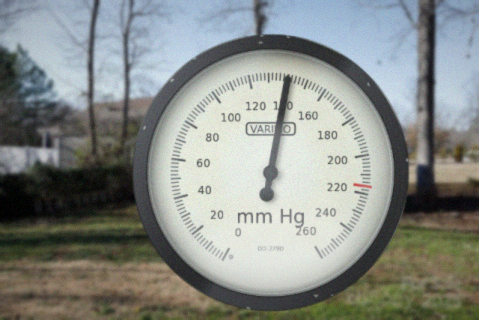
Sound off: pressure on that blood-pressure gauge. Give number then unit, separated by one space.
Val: 140 mmHg
